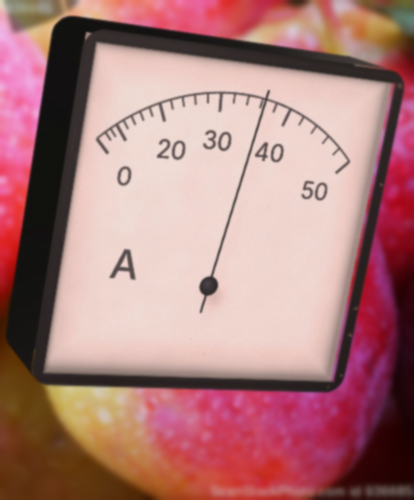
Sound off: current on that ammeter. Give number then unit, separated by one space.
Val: 36 A
